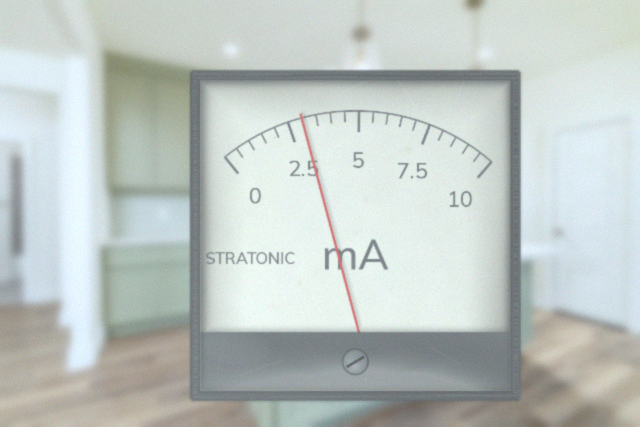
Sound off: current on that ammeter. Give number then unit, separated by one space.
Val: 3 mA
